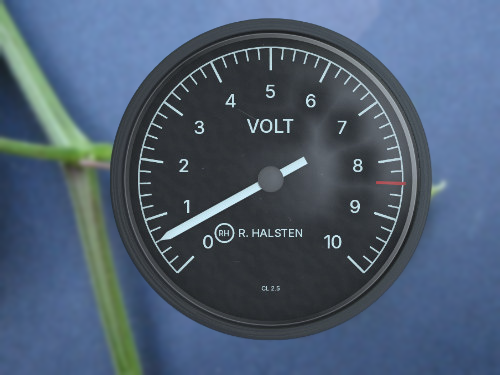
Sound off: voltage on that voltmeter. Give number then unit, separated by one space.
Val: 0.6 V
